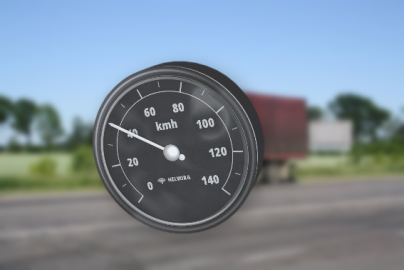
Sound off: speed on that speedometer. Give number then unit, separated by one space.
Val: 40 km/h
